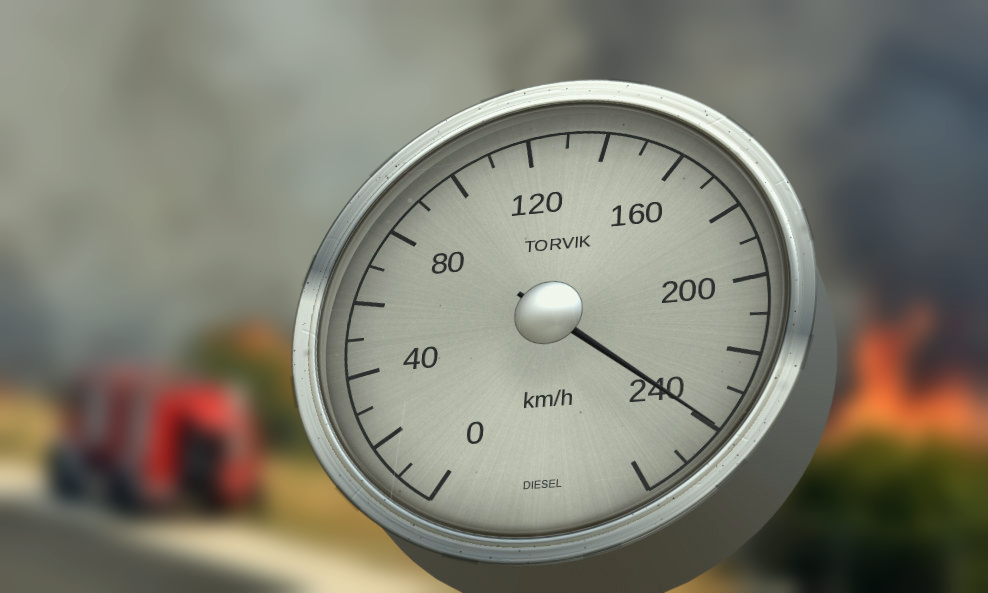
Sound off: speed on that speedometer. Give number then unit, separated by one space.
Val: 240 km/h
